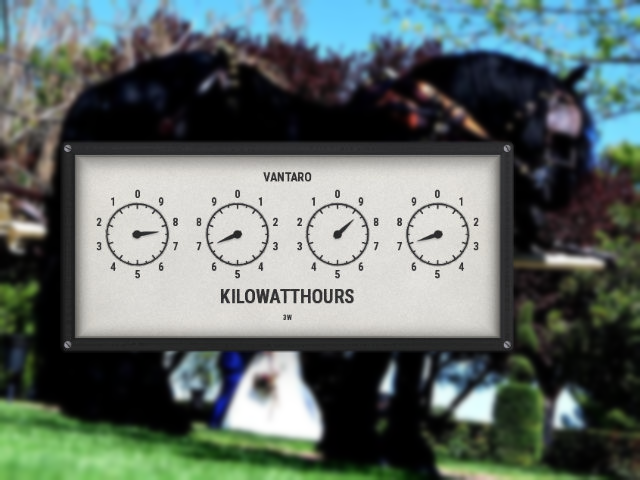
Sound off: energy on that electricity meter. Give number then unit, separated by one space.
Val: 7687 kWh
